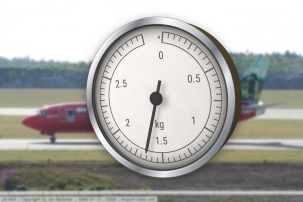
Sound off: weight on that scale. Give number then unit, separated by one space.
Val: 1.65 kg
